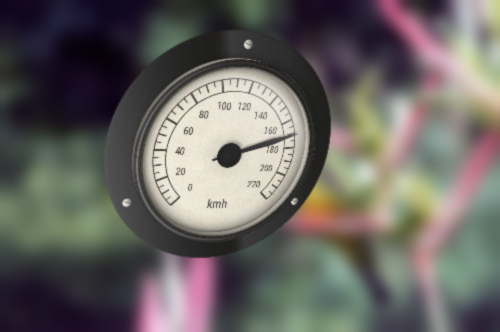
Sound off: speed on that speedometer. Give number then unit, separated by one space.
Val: 170 km/h
